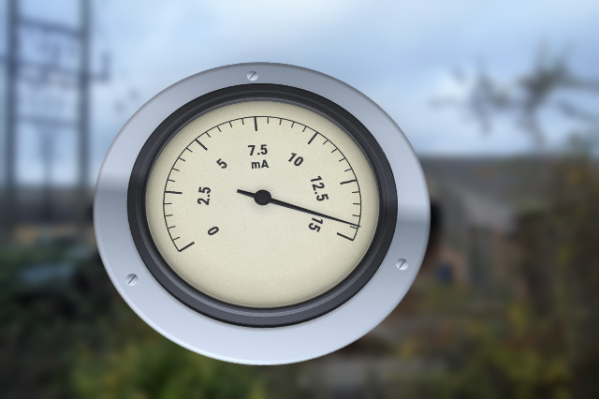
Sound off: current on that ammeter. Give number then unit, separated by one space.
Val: 14.5 mA
